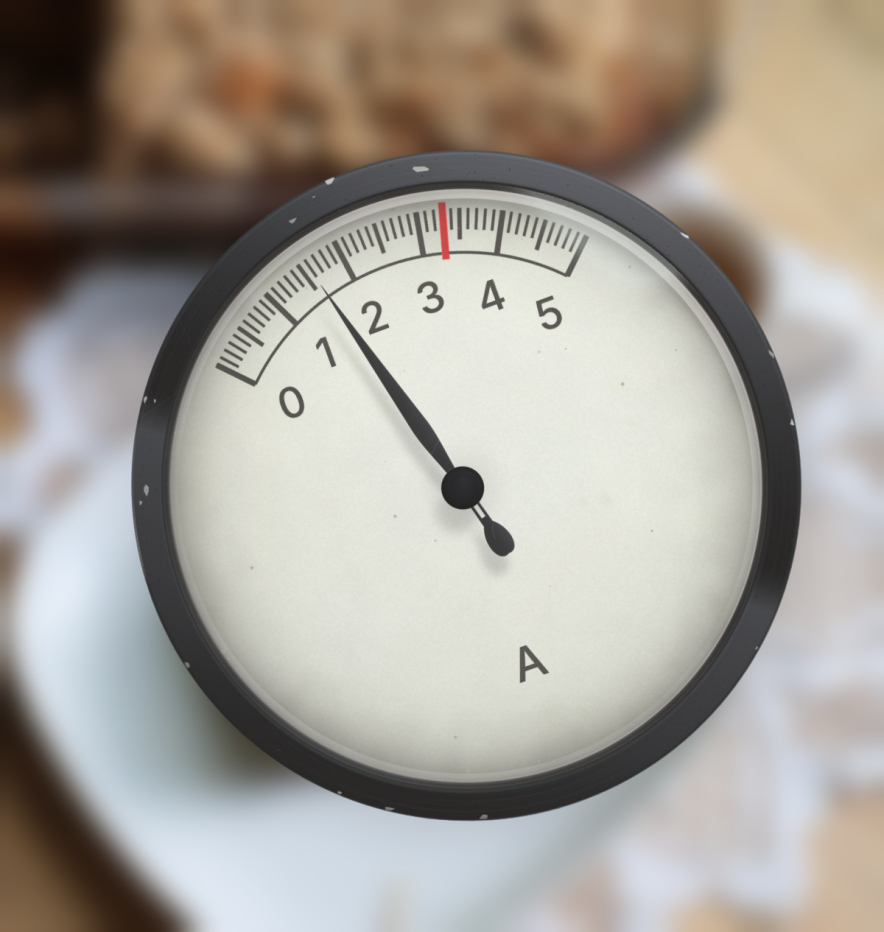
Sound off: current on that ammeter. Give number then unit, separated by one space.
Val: 1.6 A
